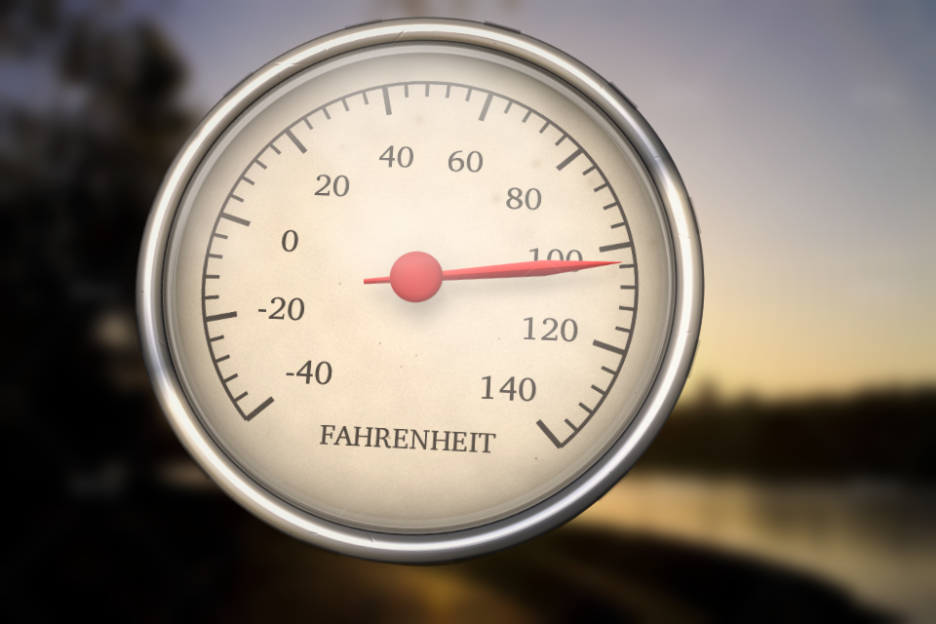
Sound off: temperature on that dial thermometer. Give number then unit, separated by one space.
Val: 104 °F
